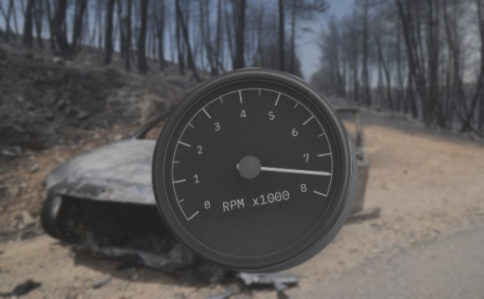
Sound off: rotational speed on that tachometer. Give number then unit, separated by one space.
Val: 7500 rpm
